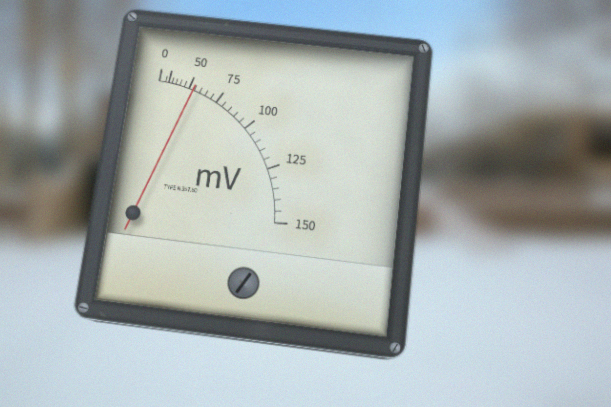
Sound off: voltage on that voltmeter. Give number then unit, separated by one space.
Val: 55 mV
